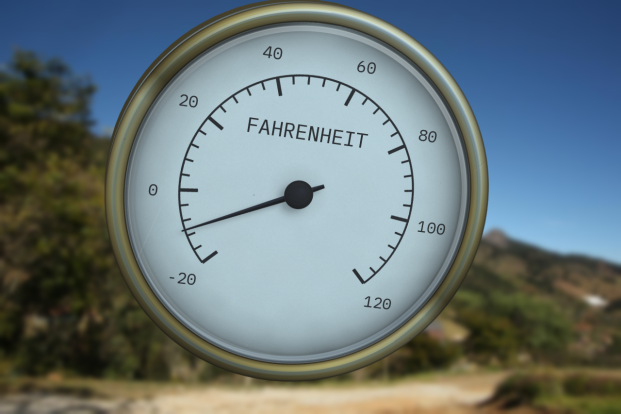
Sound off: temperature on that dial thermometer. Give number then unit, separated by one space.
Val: -10 °F
